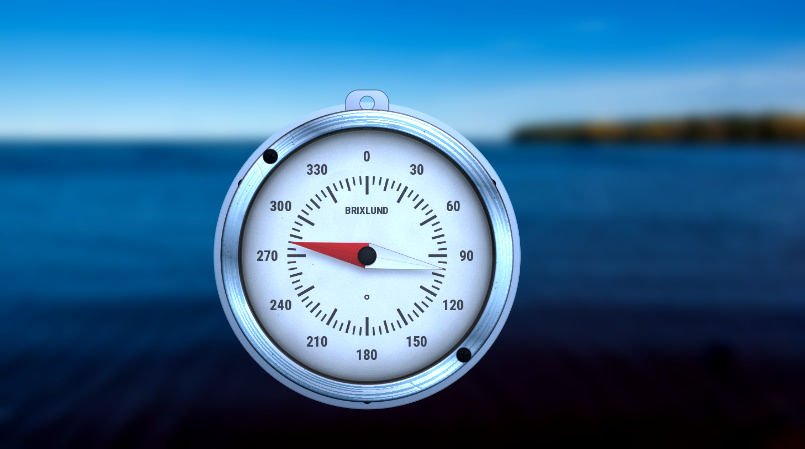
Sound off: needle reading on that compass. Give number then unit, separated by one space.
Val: 280 °
